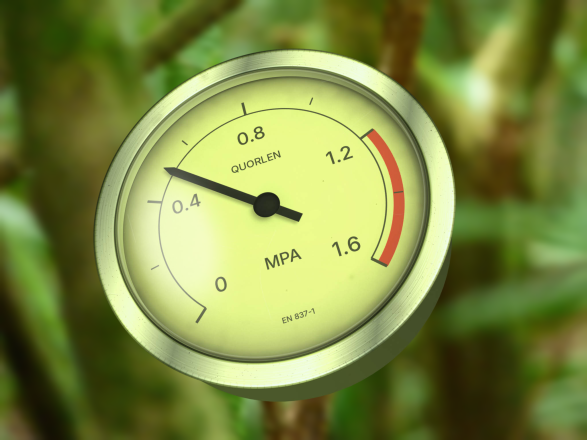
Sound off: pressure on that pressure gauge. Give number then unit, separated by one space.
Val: 0.5 MPa
